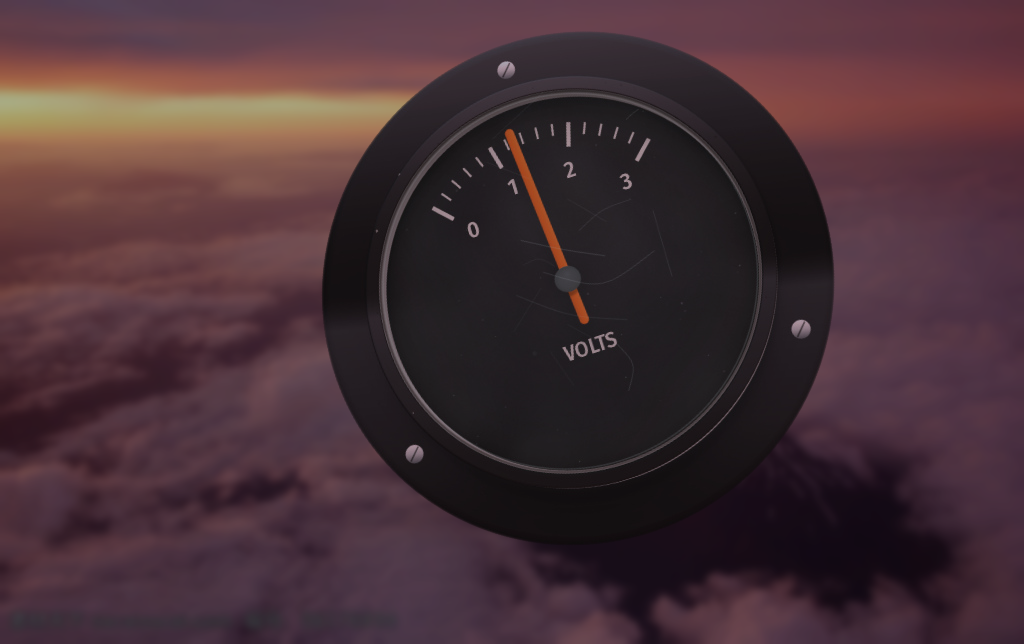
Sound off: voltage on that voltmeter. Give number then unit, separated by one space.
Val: 1.3 V
